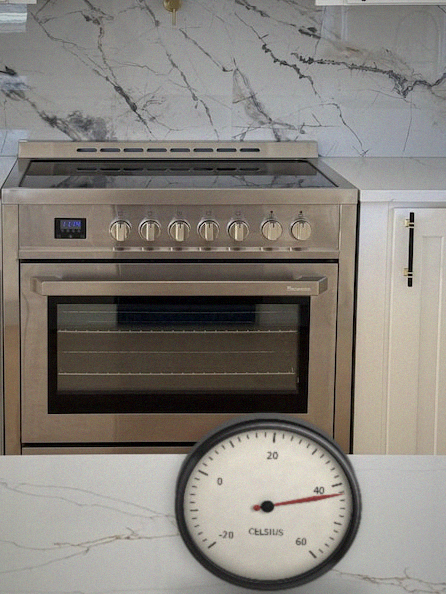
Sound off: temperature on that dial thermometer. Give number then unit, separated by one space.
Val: 42 °C
